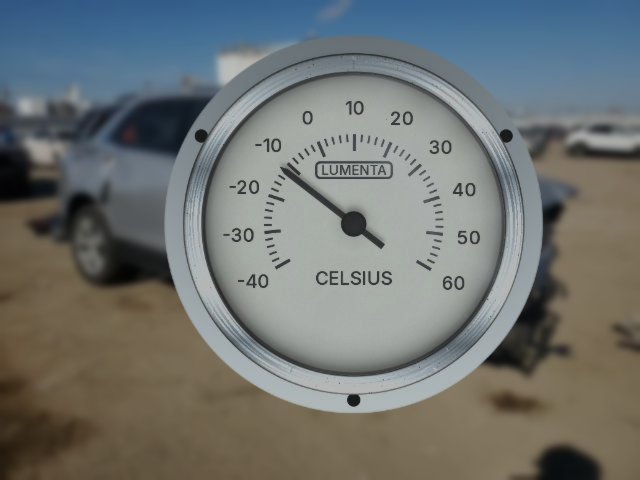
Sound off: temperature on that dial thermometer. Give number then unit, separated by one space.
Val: -12 °C
